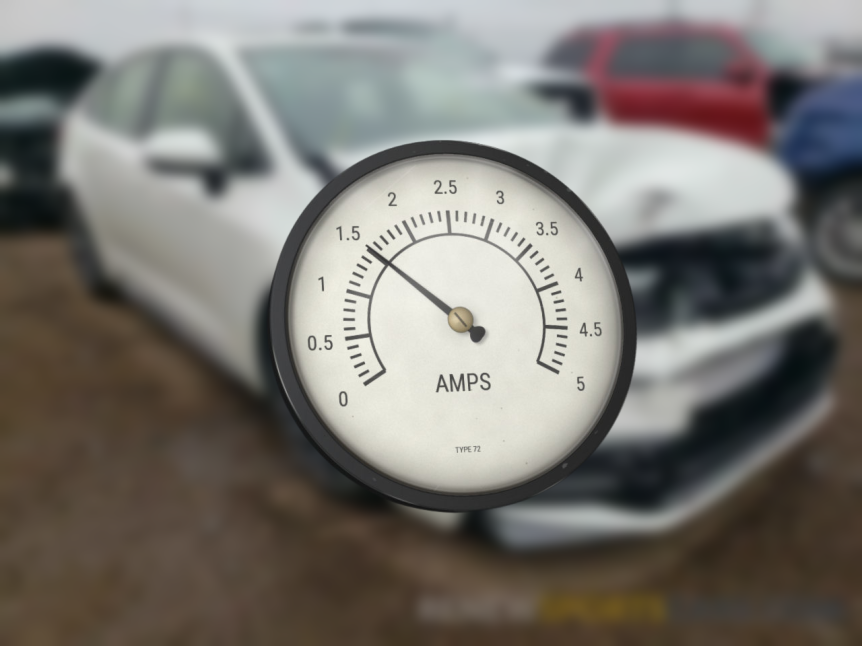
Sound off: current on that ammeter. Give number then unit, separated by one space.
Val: 1.5 A
